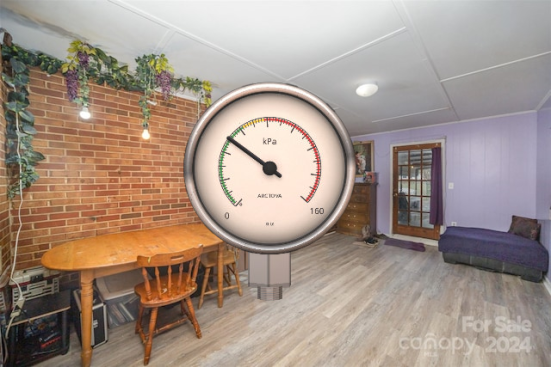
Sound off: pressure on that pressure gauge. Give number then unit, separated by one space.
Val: 50 kPa
